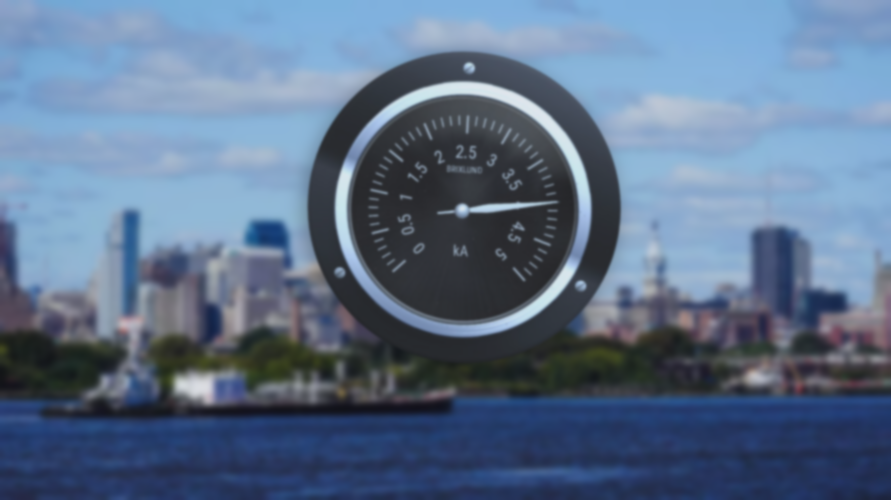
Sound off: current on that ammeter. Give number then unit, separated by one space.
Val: 4 kA
